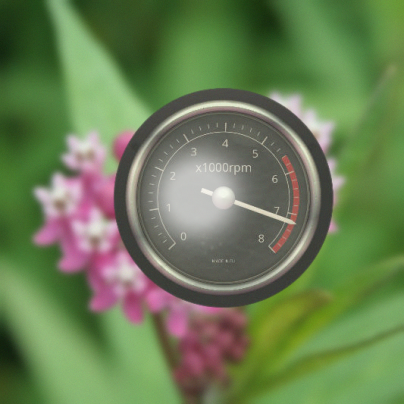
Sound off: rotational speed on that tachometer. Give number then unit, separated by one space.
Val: 7200 rpm
